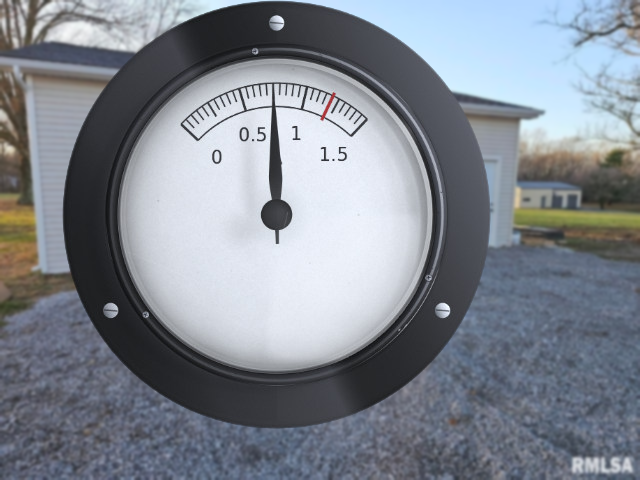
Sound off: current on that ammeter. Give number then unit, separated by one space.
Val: 0.75 A
